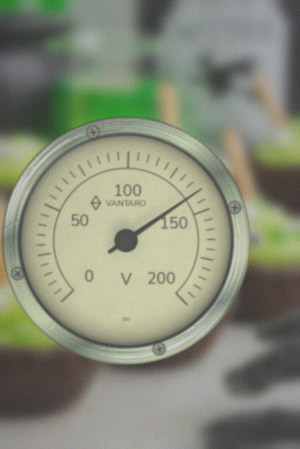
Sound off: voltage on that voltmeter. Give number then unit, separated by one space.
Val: 140 V
